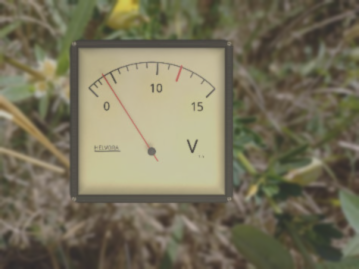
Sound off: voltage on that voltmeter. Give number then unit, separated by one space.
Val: 4 V
